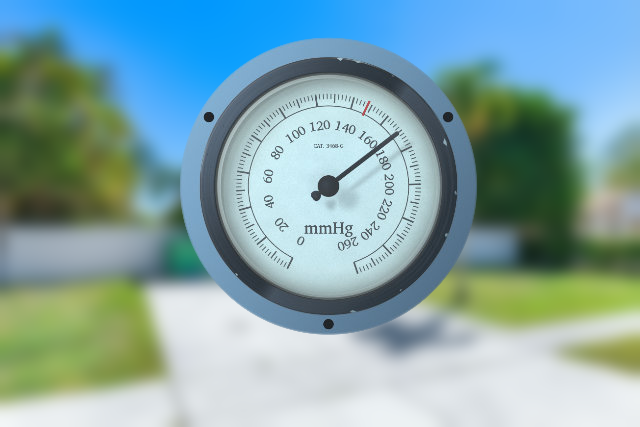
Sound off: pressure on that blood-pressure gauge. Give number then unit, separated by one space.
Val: 170 mmHg
